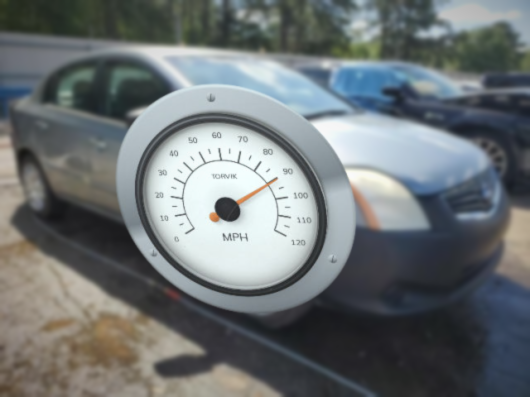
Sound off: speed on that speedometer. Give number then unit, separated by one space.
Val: 90 mph
